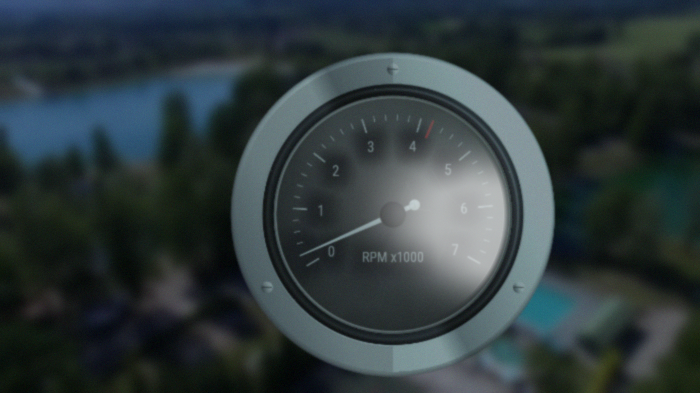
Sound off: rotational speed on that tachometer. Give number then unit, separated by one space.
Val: 200 rpm
